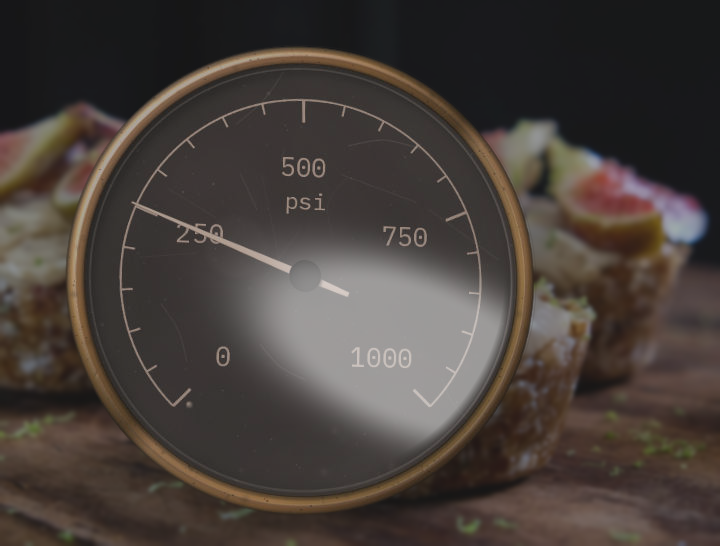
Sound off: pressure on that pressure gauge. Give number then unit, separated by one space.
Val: 250 psi
